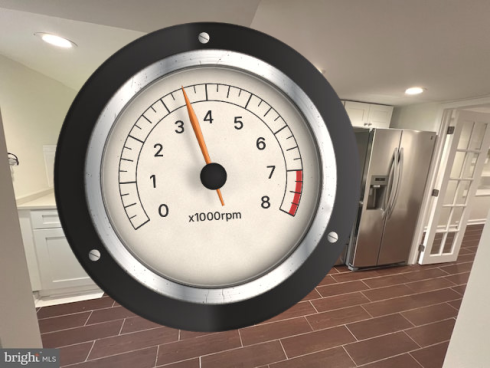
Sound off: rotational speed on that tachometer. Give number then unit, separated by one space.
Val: 3500 rpm
